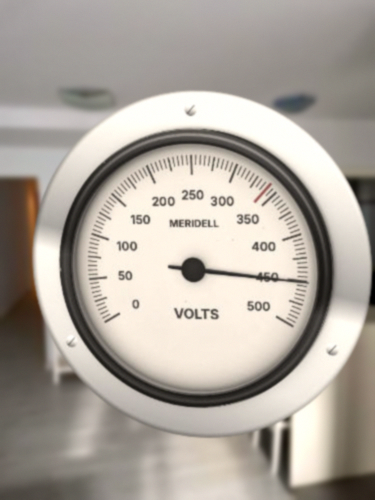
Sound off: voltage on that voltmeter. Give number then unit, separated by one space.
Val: 450 V
